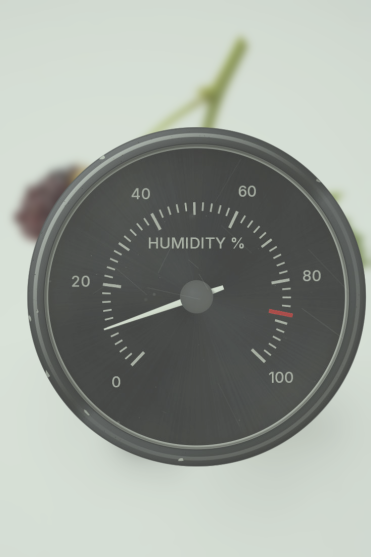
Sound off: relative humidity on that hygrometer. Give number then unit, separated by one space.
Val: 10 %
